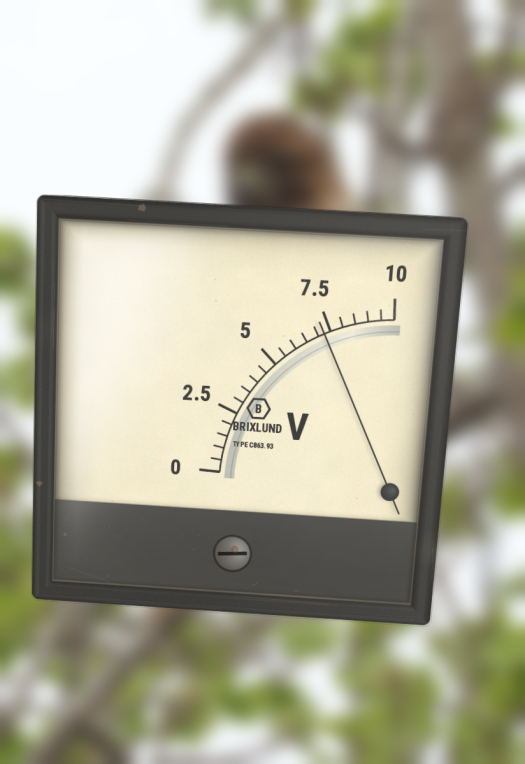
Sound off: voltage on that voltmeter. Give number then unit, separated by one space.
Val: 7.25 V
